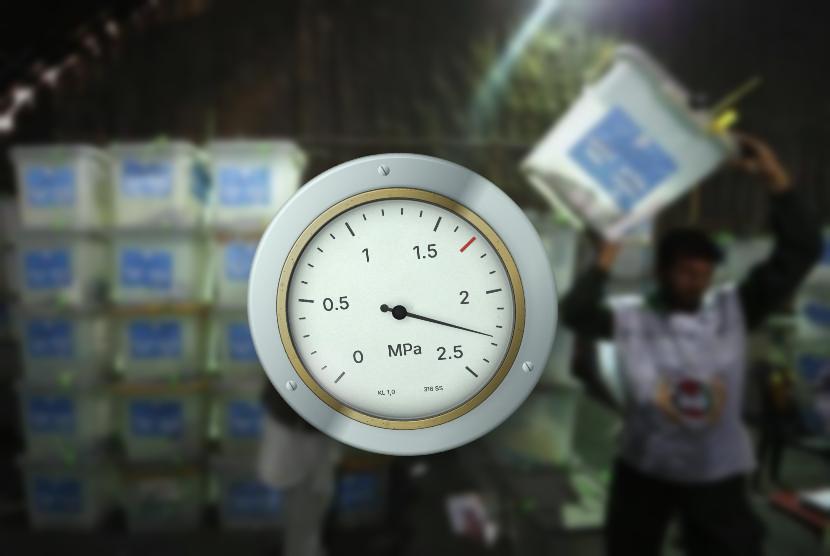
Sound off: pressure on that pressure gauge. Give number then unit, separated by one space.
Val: 2.25 MPa
